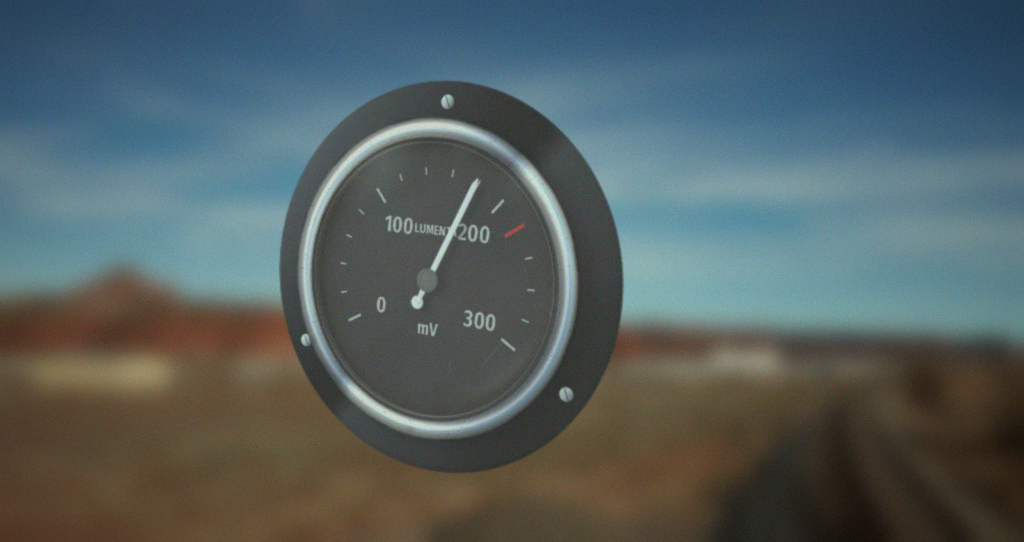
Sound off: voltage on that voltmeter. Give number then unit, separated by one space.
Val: 180 mV
